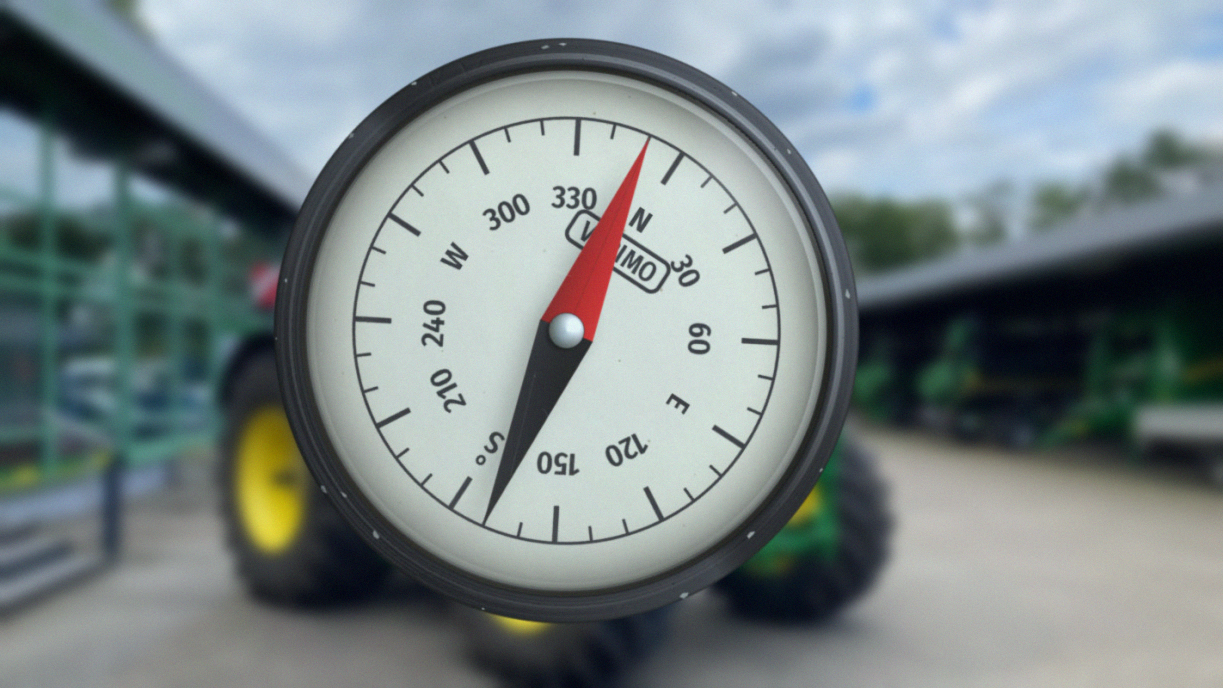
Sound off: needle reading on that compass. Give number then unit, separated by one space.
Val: 350 °
